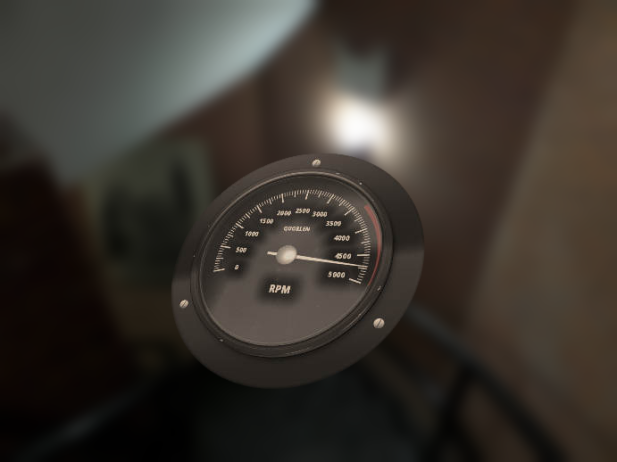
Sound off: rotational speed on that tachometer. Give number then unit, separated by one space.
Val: 4750 rpm
